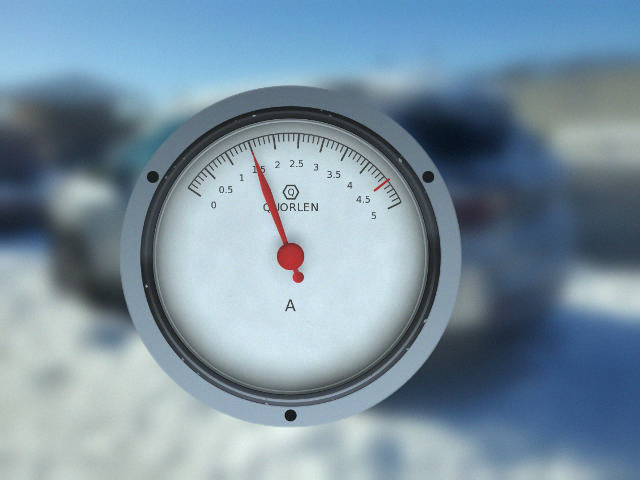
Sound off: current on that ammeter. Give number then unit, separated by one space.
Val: 1.5 A
